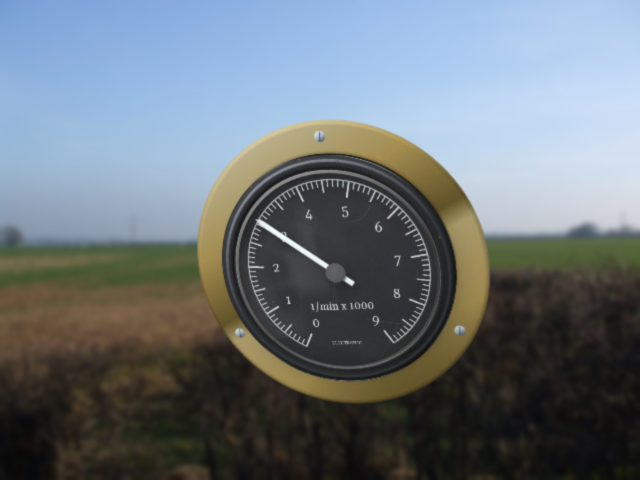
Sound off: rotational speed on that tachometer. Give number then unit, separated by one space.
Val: 3000 rpm
